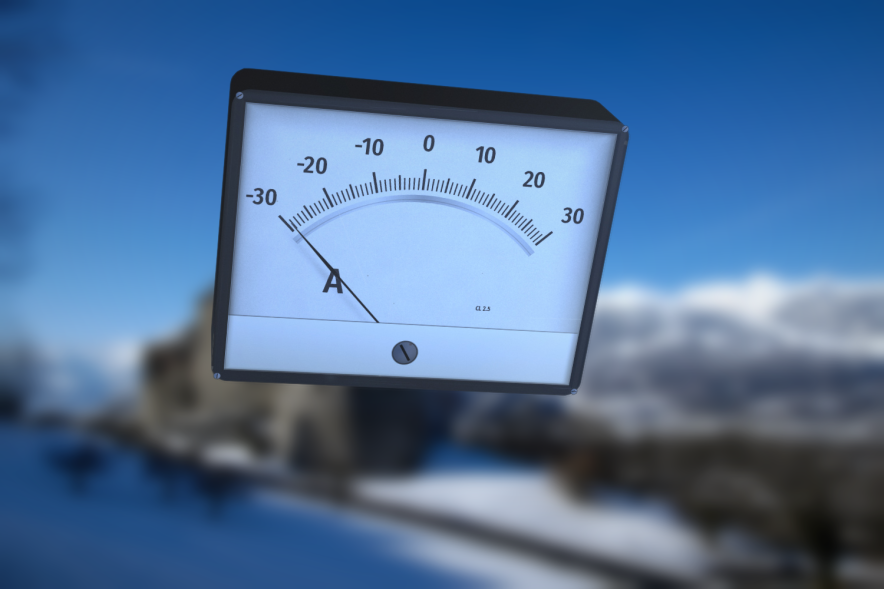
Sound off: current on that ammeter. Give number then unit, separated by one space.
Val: -29 A
